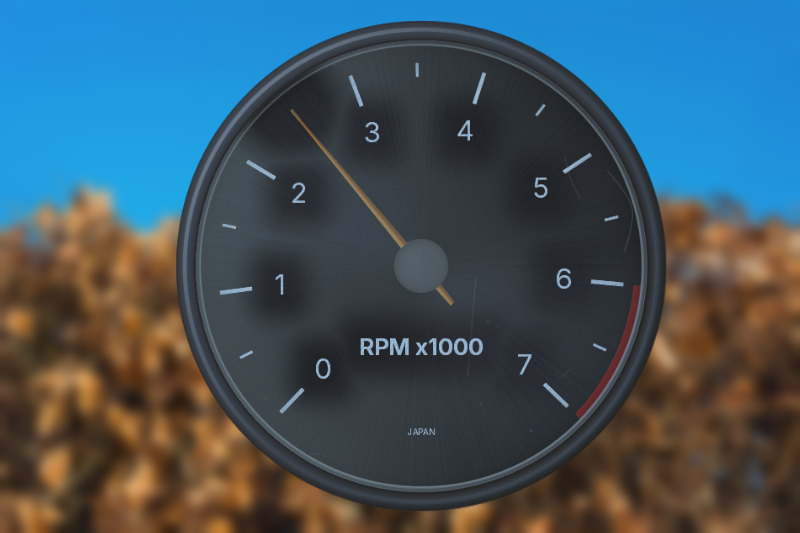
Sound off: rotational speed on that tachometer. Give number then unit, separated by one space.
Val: 2500 rpm
